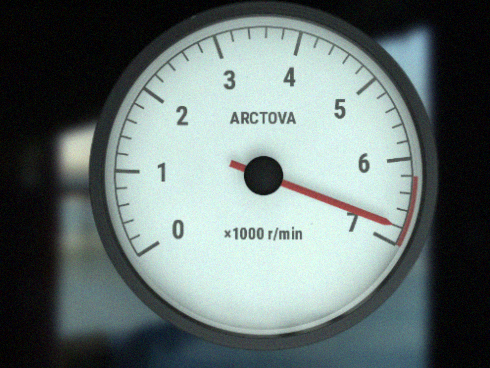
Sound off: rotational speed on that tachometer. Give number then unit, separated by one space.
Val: 6800 rpm
